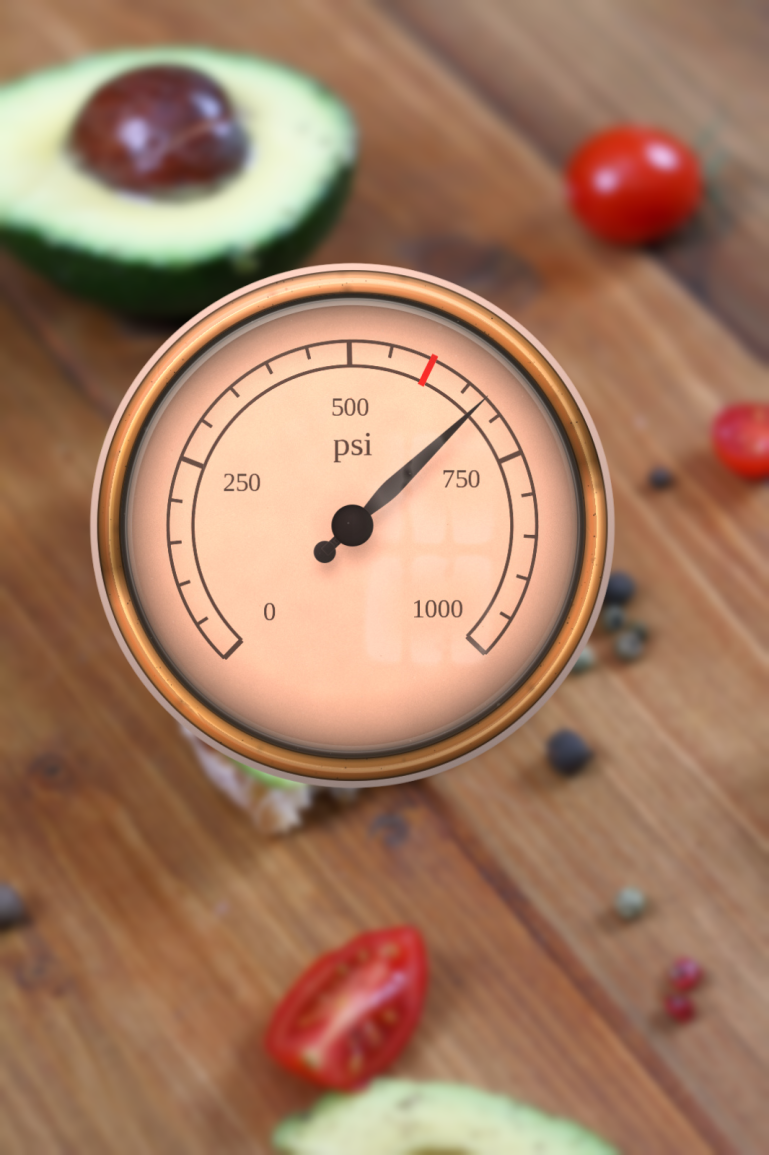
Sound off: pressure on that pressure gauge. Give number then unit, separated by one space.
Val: 675 psi
